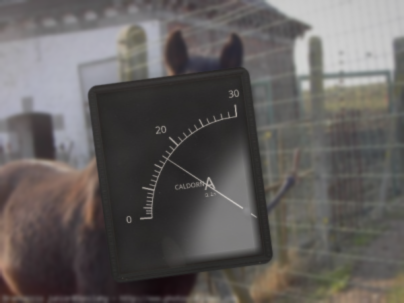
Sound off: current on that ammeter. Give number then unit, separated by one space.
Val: 17 A
